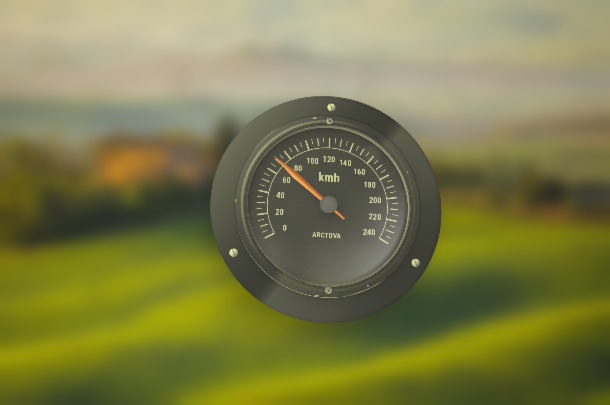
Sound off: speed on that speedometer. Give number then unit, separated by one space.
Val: 70 km/h
